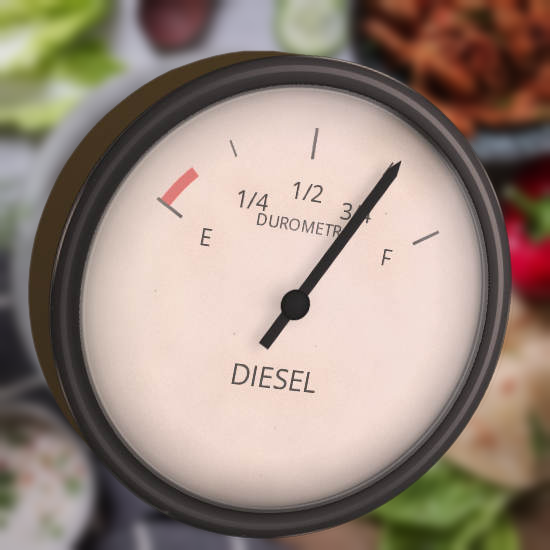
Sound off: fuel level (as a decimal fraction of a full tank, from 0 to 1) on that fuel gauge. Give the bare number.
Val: 0.75
